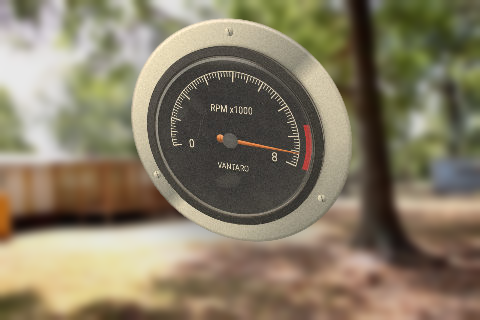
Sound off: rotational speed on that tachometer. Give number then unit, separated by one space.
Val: 7500 rpm
